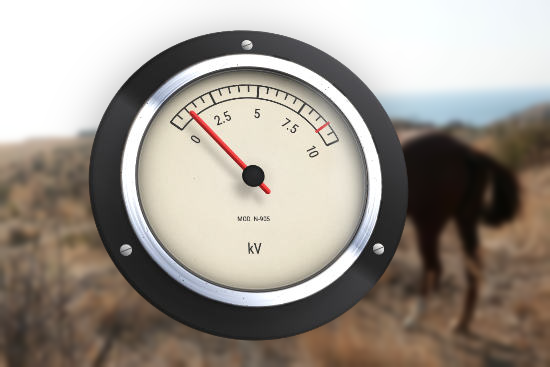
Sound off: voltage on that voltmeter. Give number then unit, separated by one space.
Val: 1 kV
